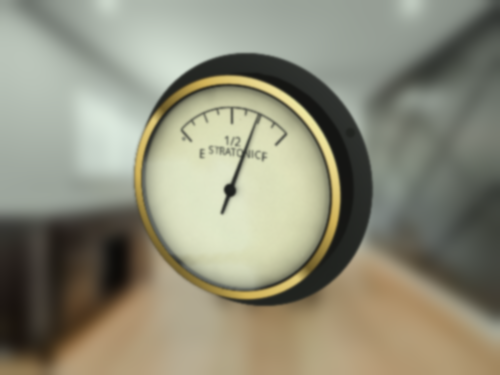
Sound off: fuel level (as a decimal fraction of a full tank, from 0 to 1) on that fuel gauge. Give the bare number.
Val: 0.75
